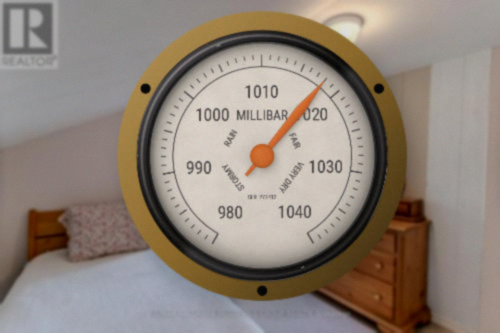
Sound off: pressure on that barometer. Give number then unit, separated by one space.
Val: 1018 mbar
